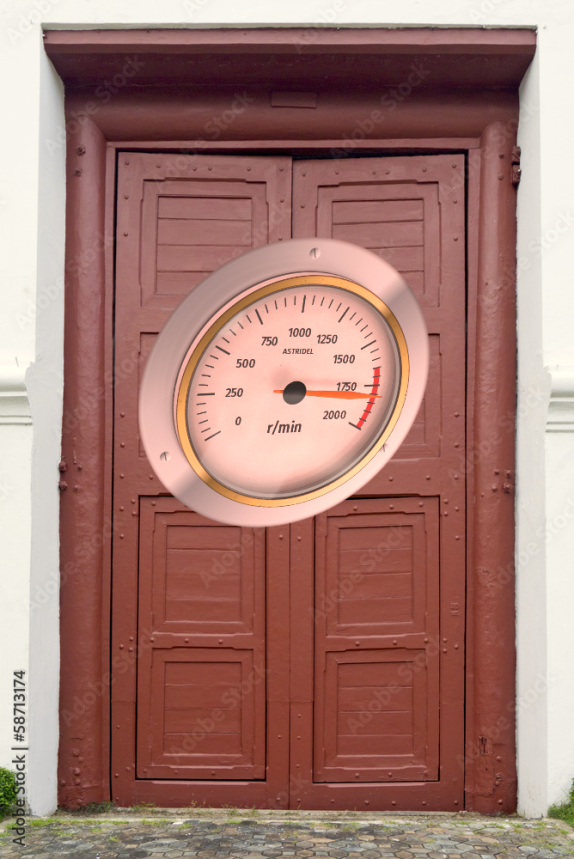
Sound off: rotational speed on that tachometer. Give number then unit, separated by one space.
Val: 1800 rpm
